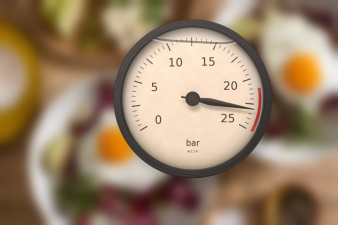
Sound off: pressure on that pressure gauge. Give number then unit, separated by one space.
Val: 23 bar
